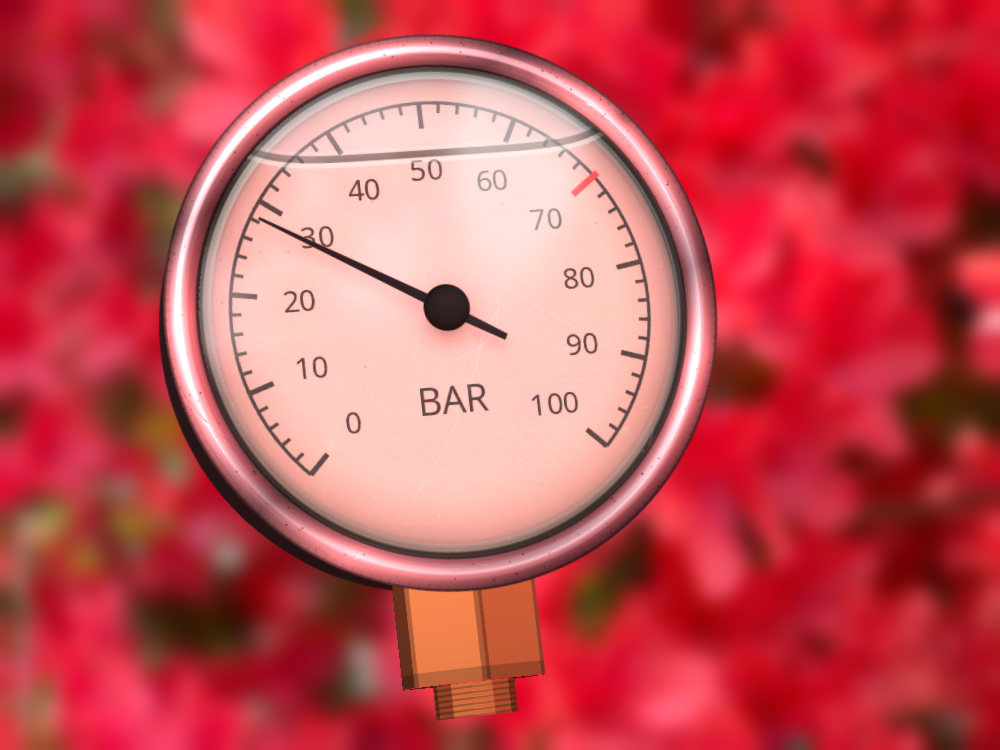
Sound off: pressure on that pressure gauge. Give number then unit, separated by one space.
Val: 28 bar
